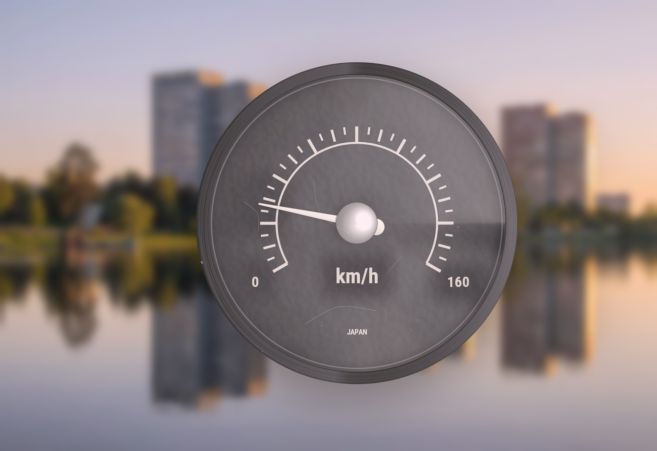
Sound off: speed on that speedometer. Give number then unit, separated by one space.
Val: 27.5 km/h
